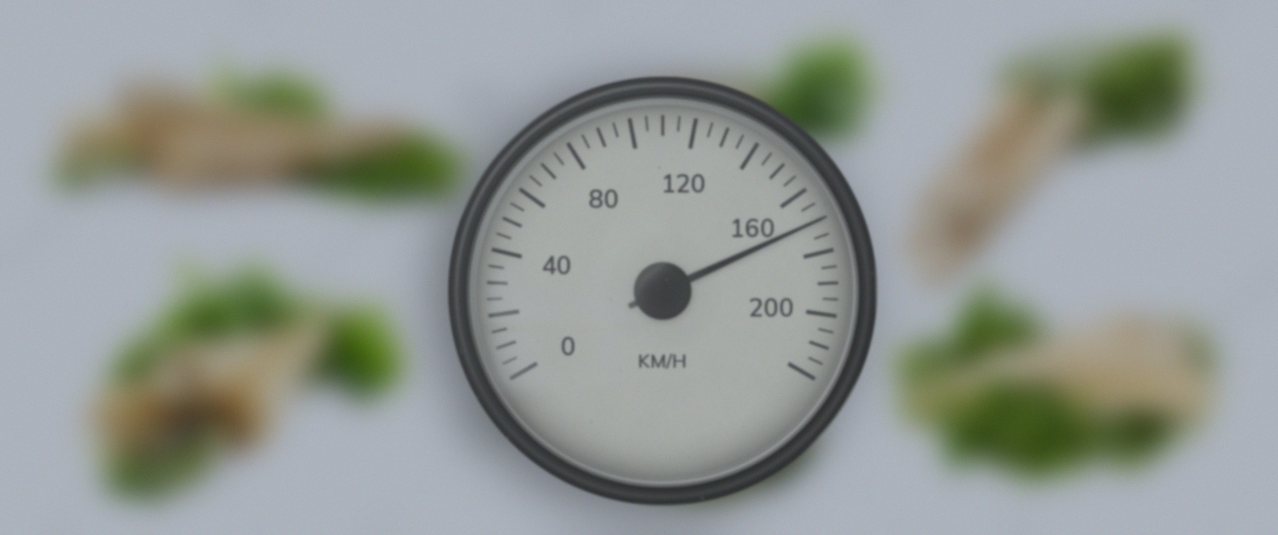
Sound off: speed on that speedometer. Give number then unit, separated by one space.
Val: 170 km/h
